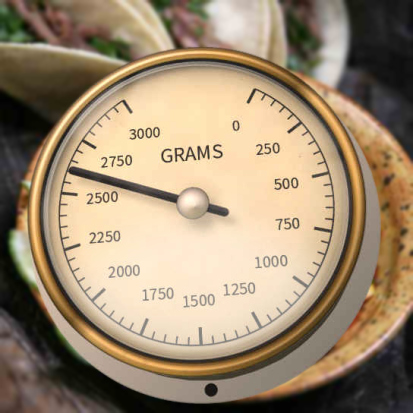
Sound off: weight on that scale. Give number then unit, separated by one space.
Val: 2600 g
